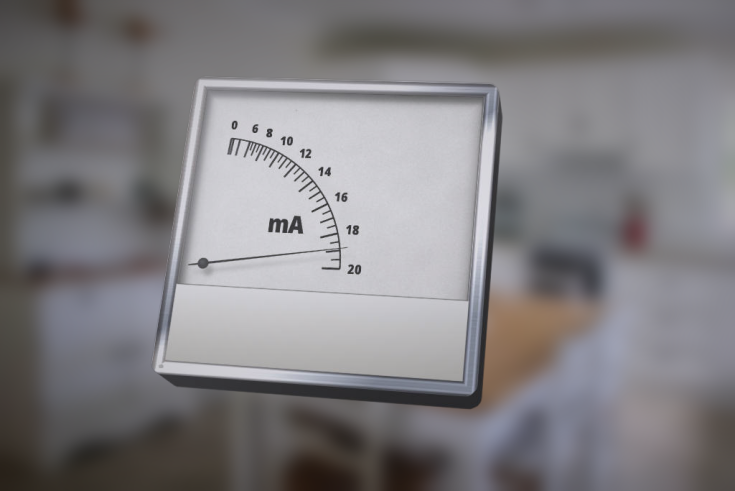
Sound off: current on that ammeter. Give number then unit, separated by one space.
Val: 19 mA
